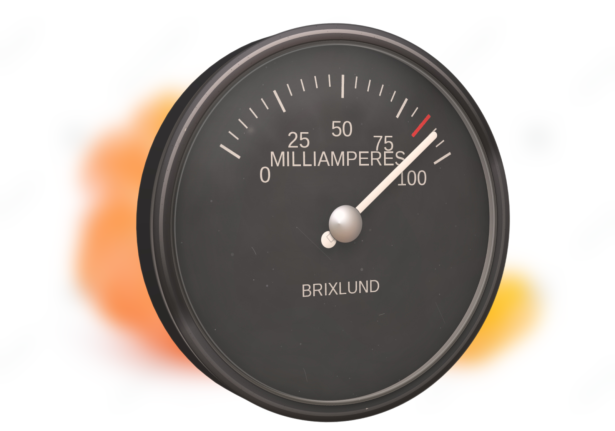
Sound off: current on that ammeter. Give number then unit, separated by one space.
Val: 90 mA
